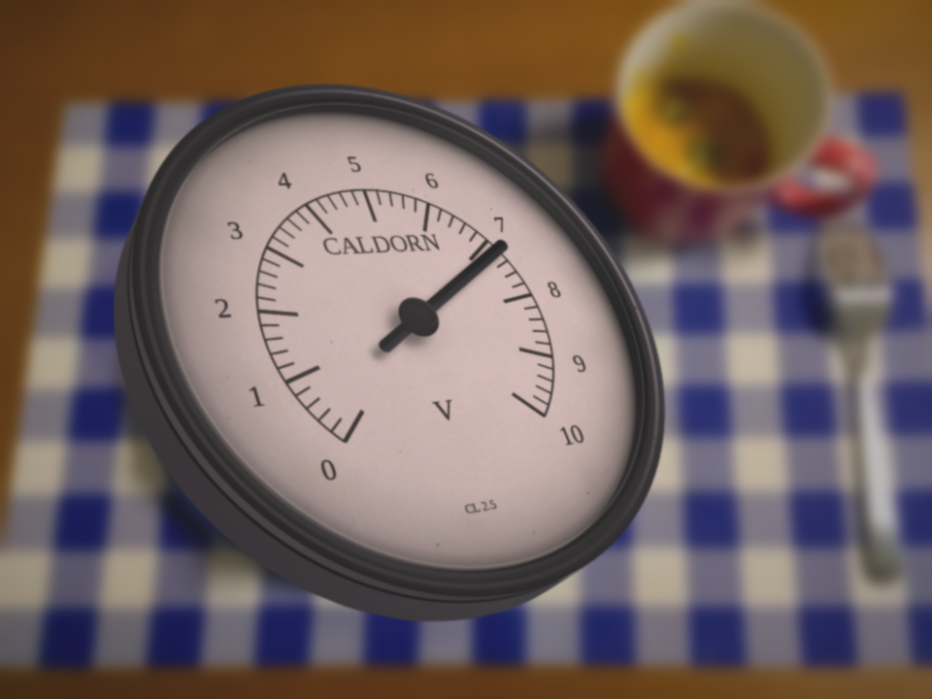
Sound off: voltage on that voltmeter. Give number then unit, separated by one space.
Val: 7.2 V
